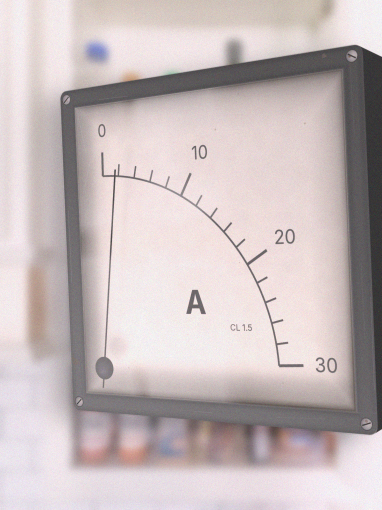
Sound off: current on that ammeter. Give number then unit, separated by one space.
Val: 2 A
